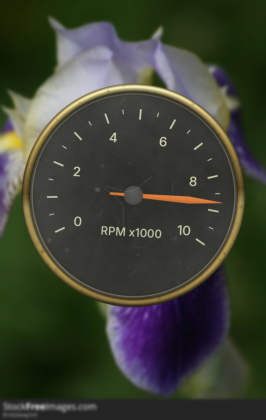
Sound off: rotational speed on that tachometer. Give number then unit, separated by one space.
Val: 8750 rpm
